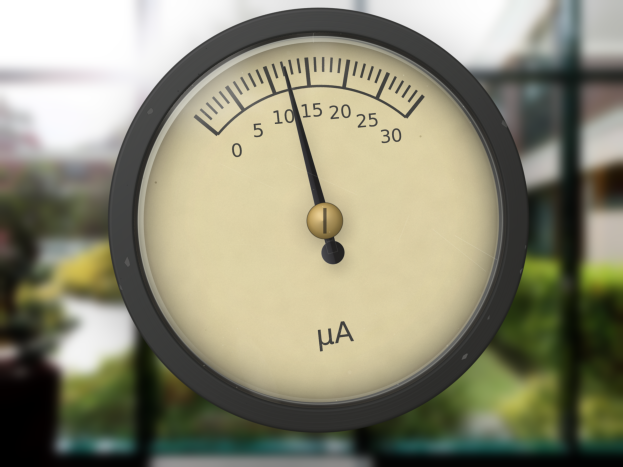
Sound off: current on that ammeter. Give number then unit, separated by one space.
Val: 12 µA
